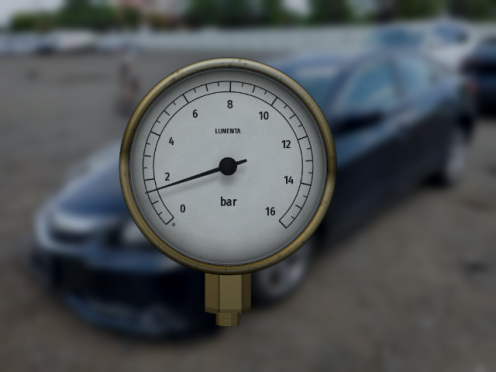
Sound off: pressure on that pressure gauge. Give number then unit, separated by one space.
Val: 1.5 bar
